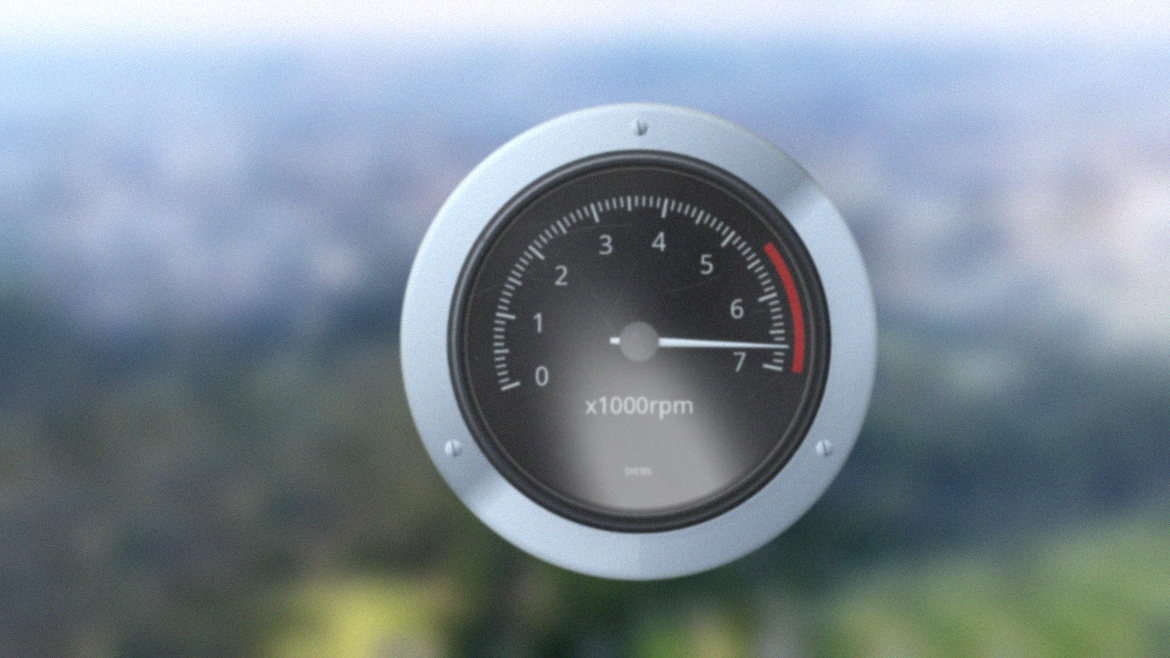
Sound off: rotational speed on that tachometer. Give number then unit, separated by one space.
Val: 6700 rpm
